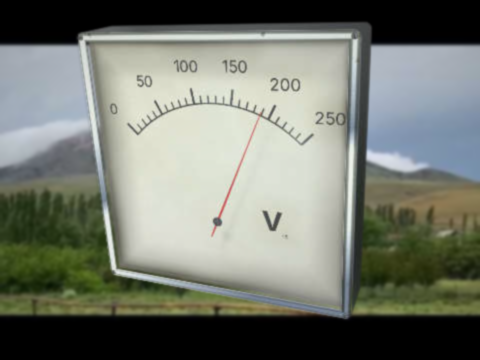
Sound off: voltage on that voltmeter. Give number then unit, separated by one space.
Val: 190 V
